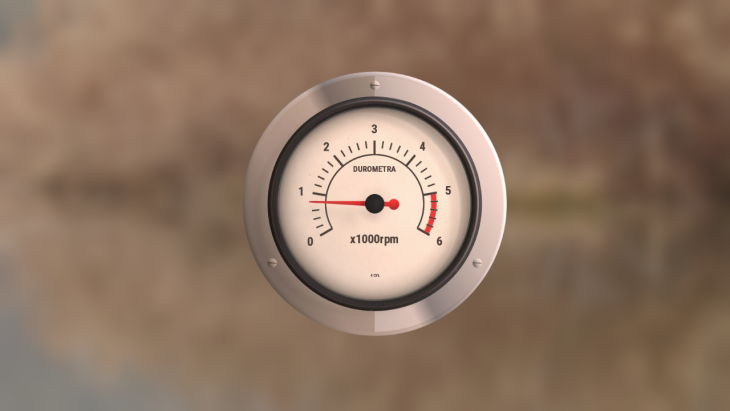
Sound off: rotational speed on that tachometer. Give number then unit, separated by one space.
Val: 800 rpm
